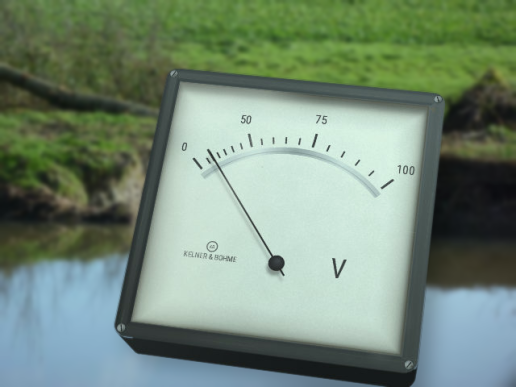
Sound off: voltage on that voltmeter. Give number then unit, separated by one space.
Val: 25 V
